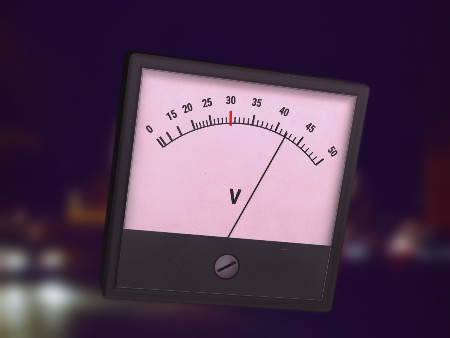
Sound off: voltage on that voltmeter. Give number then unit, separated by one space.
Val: 42 V
